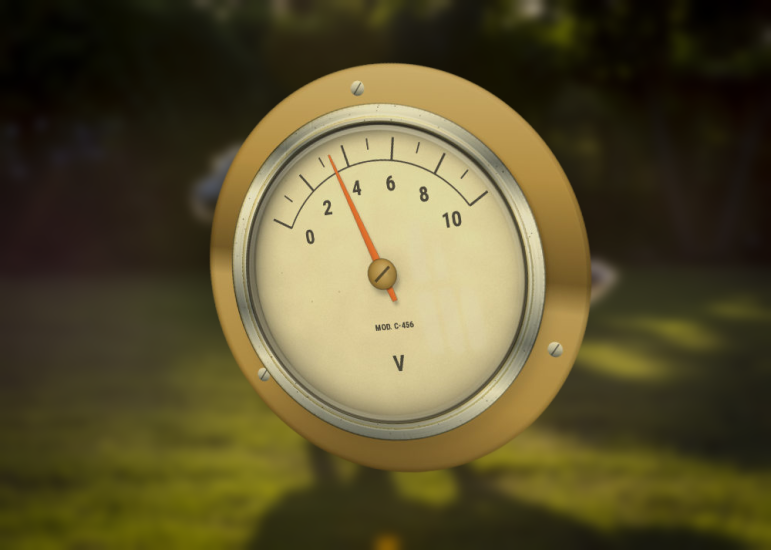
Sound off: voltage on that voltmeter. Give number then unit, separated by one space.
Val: 3.5 V
